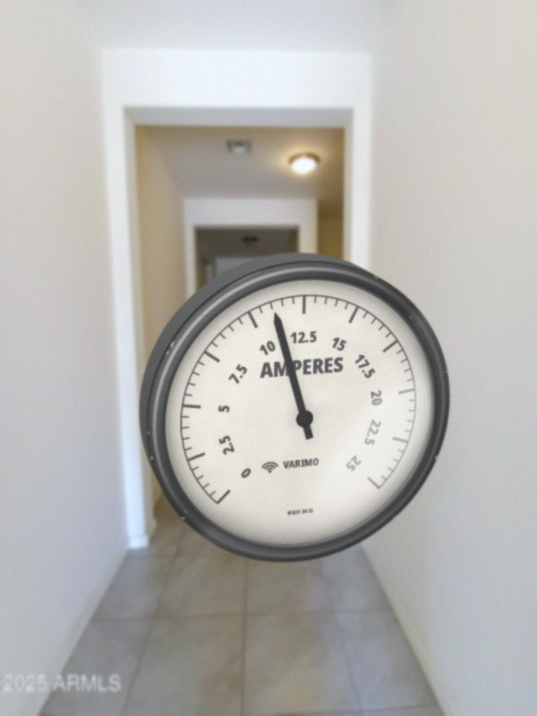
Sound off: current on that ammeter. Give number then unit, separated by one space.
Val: 11 A
